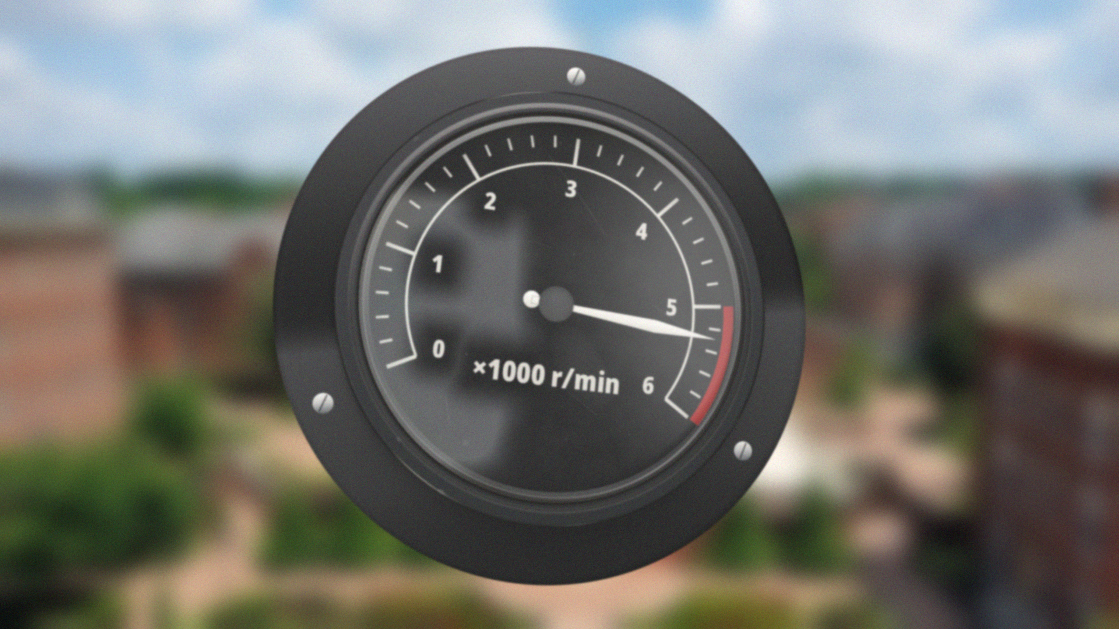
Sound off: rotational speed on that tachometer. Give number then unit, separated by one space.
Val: 5300 rpm
